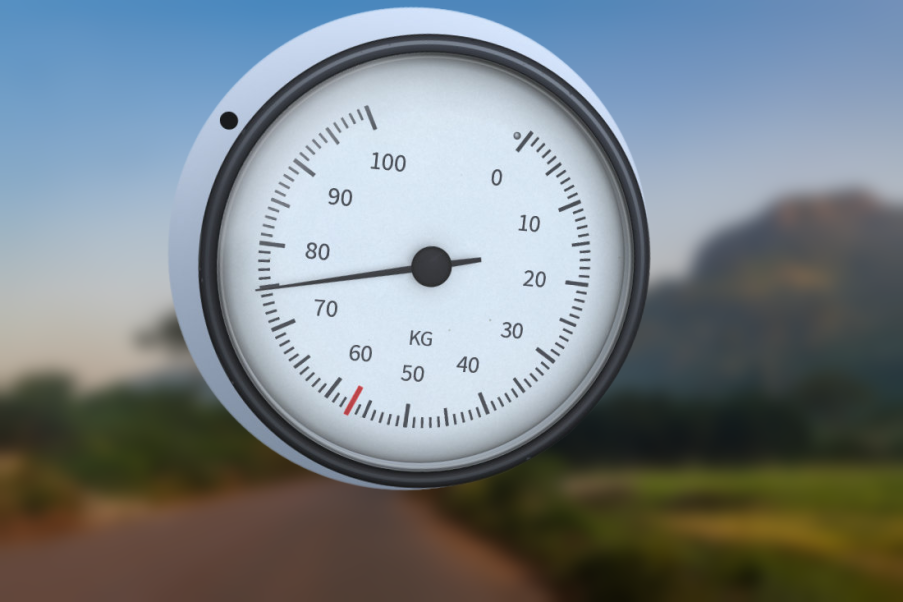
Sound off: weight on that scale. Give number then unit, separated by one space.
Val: 75 kg
